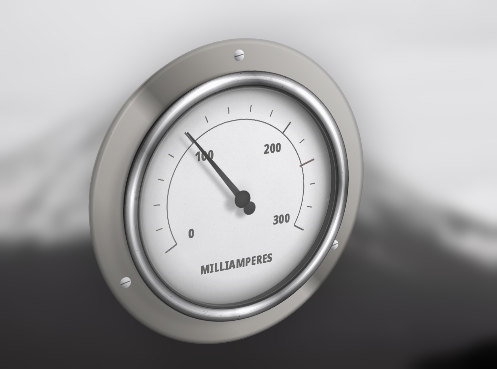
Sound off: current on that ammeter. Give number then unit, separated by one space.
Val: 100 mA
